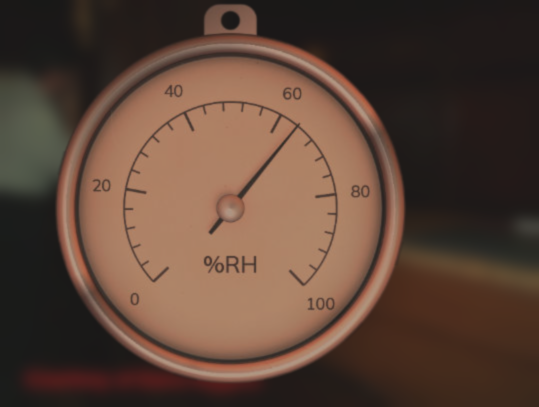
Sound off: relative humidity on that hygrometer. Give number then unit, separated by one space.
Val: 64 %
